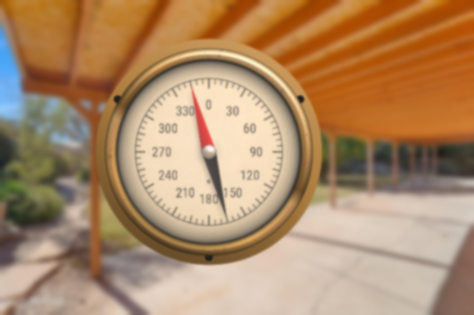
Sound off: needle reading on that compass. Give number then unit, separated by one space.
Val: 345 °
